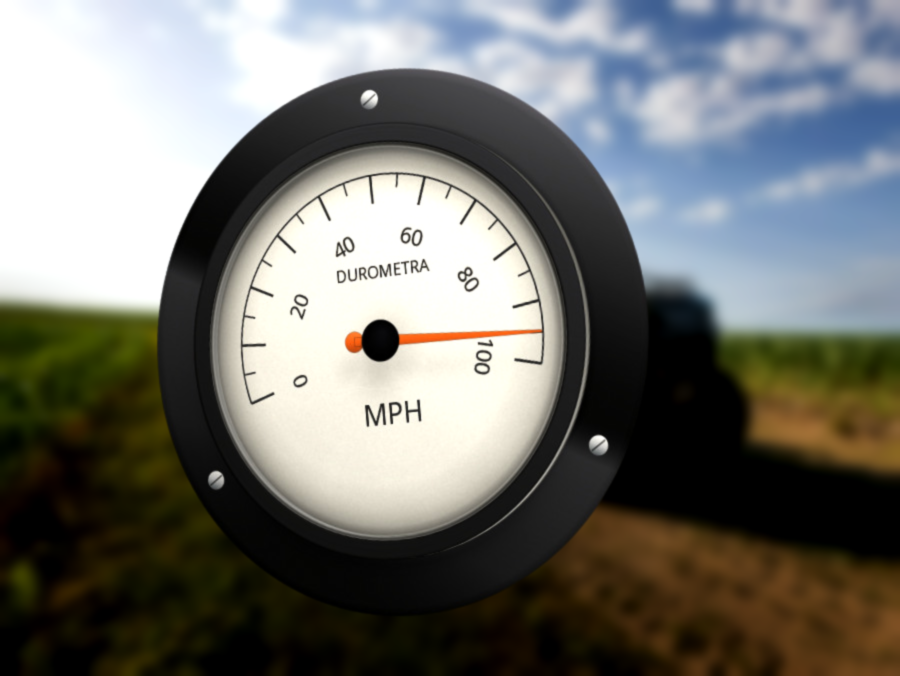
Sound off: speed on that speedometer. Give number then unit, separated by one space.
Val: 95 mph
